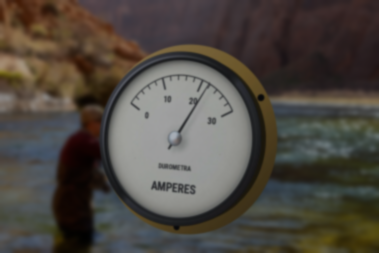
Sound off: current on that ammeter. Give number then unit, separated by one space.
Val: 22 A
